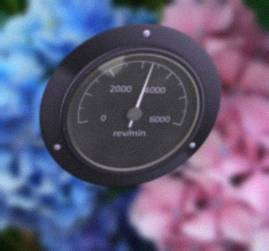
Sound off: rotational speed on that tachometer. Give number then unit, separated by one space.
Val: 3250 rpm
